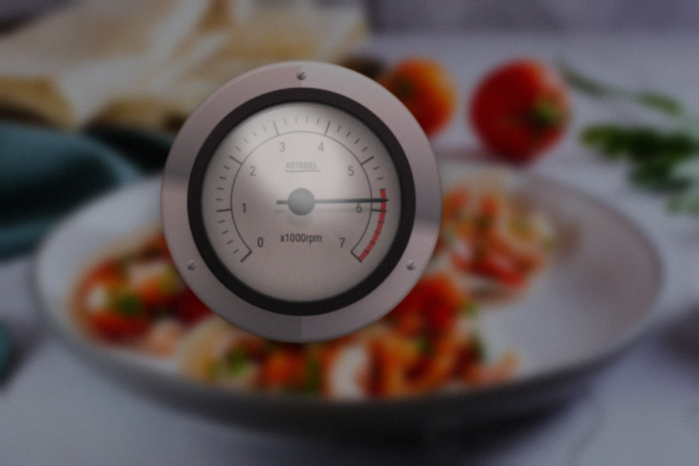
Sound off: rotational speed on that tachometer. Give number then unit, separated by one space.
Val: 5800 rpm
